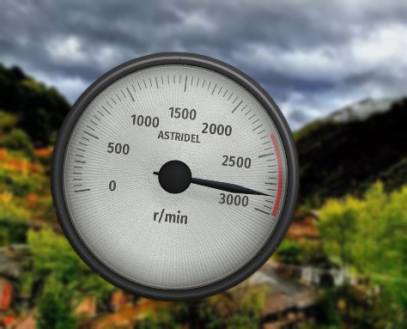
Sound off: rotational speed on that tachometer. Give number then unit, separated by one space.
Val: 2850 rpm
